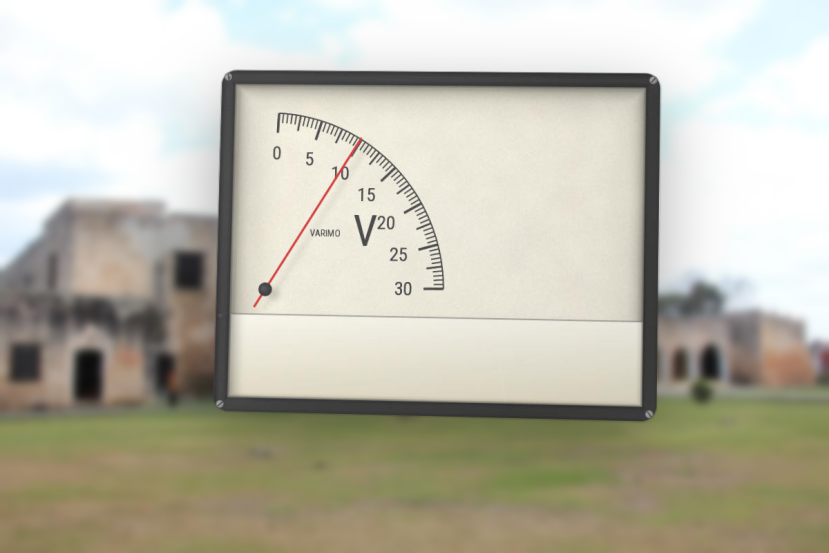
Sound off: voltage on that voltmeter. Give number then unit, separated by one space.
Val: 10 V
